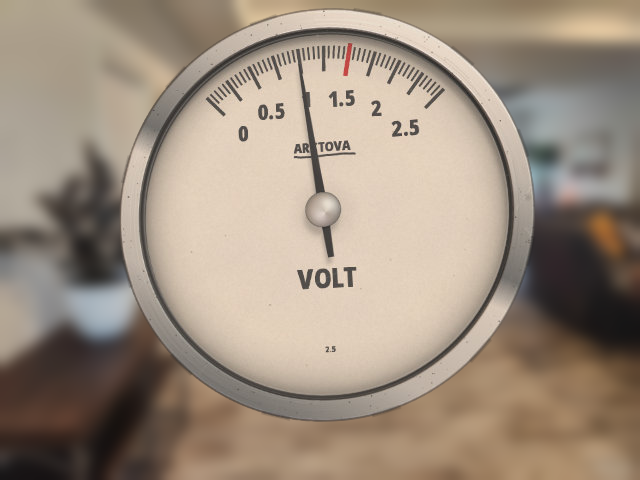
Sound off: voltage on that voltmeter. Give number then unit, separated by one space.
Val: 1 V
